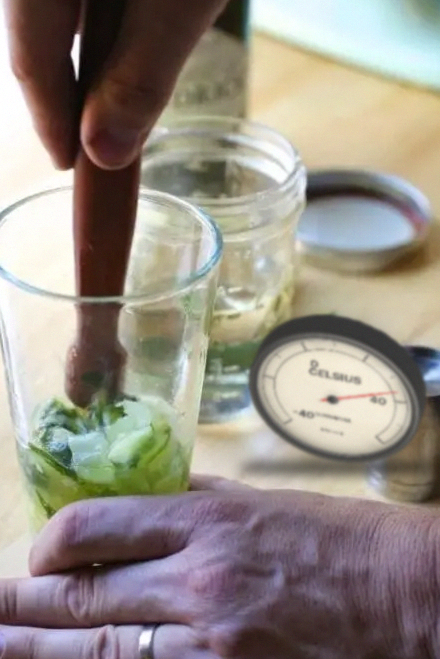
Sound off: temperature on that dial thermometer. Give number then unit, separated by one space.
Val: 35 °C
